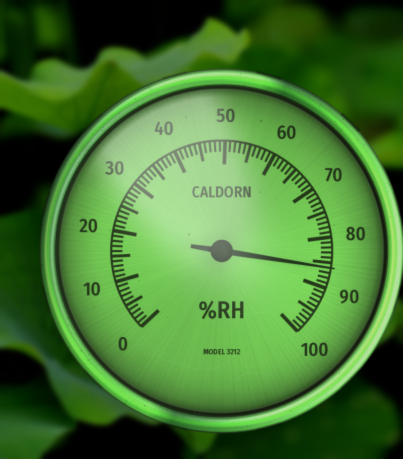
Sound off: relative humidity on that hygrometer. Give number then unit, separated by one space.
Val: 86 %
